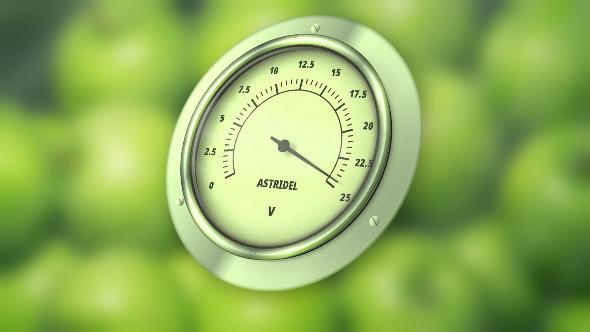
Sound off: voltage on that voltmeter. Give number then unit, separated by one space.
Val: 24.5 V
